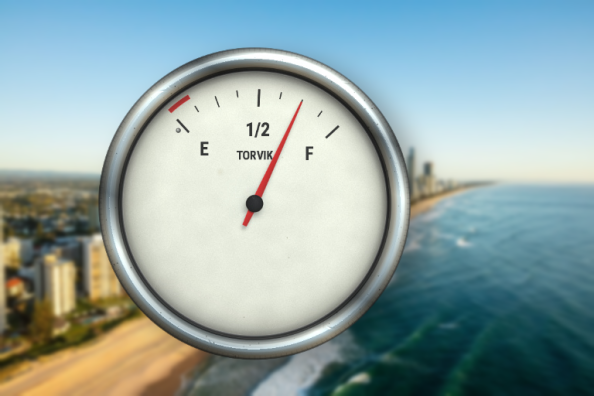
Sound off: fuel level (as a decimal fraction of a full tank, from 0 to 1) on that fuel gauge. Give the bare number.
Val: 0.75
